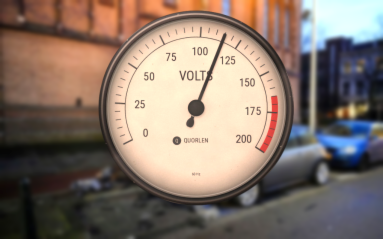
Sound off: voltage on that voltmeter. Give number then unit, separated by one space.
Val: 115 V
